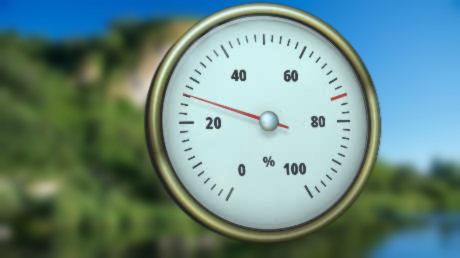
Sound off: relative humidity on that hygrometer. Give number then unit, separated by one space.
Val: 26 %
